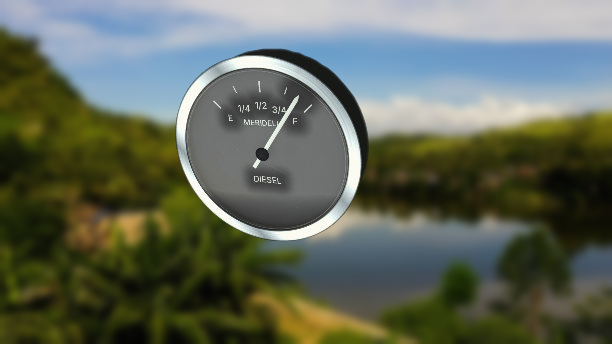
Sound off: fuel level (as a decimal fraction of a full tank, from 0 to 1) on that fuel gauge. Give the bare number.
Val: 0.875
